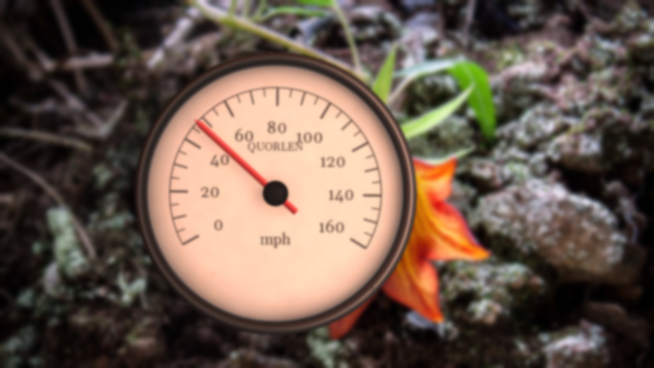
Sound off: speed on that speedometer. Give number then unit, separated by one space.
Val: 47.5 mph
